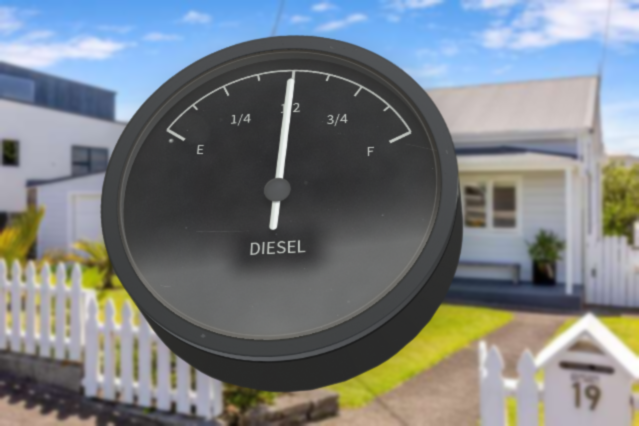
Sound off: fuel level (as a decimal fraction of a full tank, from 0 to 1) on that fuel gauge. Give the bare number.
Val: 0.5
